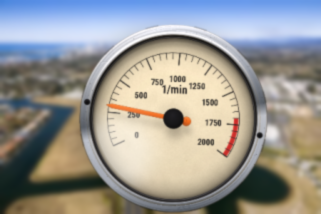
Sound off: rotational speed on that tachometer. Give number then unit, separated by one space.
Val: 300 rpm
